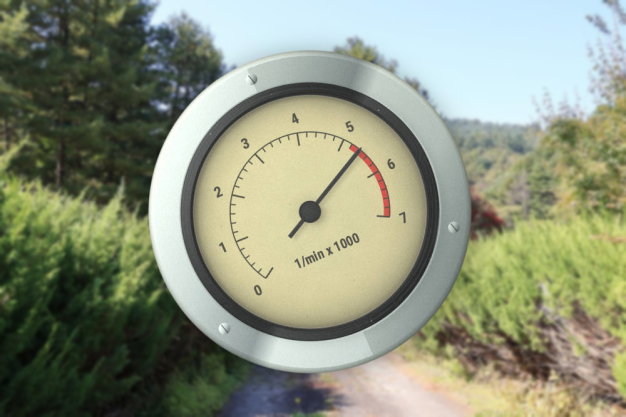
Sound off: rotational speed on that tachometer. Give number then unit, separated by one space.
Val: 5400 rpm
